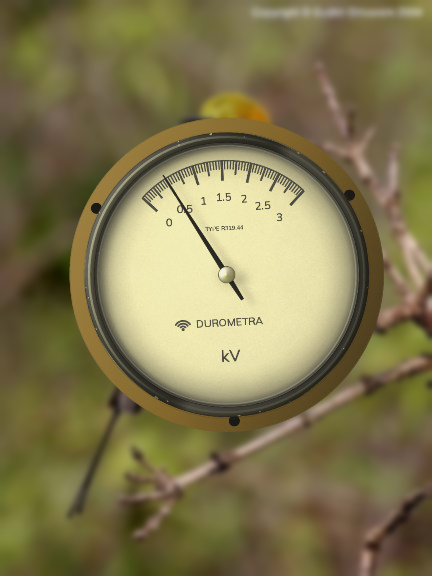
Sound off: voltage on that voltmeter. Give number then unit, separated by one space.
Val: 0.5 kV
